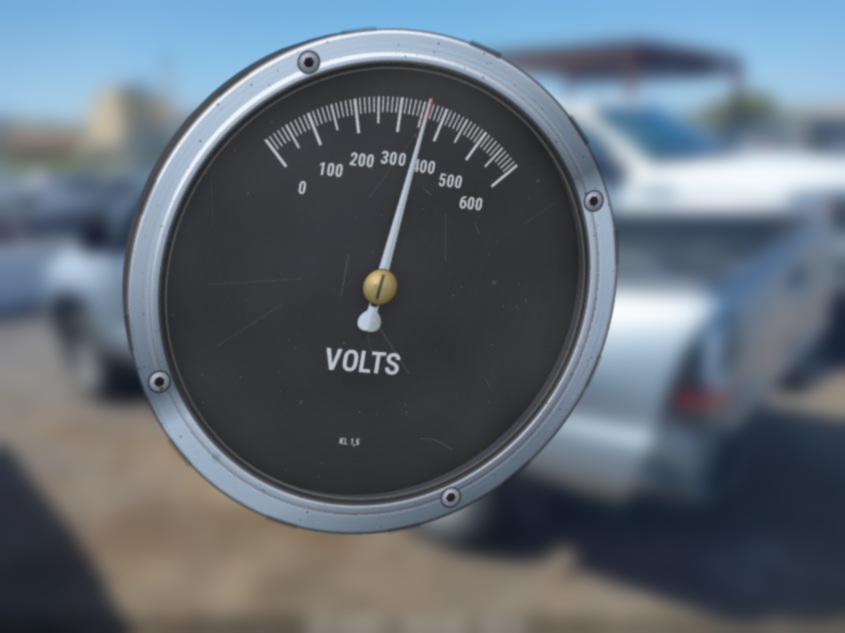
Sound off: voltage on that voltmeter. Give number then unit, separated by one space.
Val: 350 V
